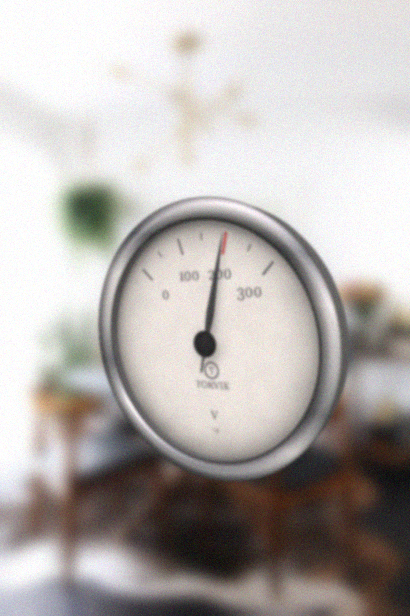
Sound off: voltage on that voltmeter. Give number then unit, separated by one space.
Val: 200 V
